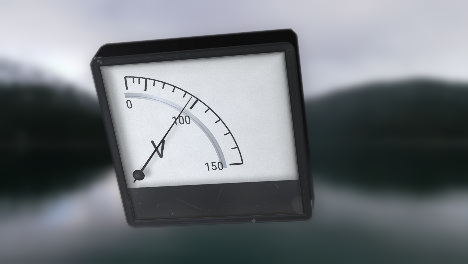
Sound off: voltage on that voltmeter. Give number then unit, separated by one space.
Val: 95 V
